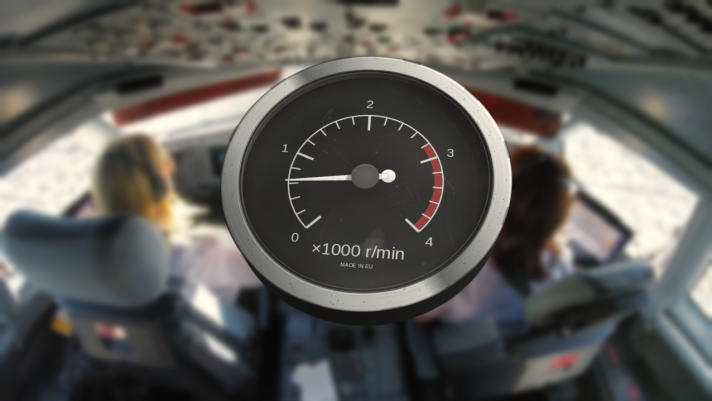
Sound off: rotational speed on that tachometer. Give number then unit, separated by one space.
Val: 600 rpm
